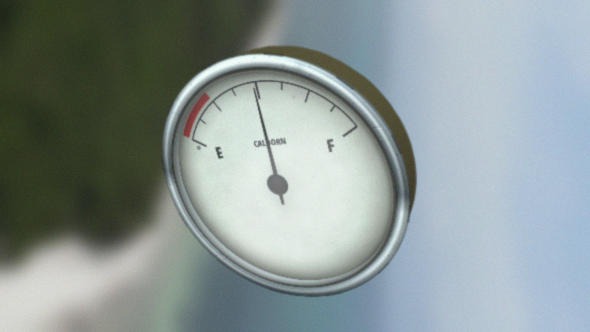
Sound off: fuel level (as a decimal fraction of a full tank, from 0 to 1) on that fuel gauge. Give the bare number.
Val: 0.5
